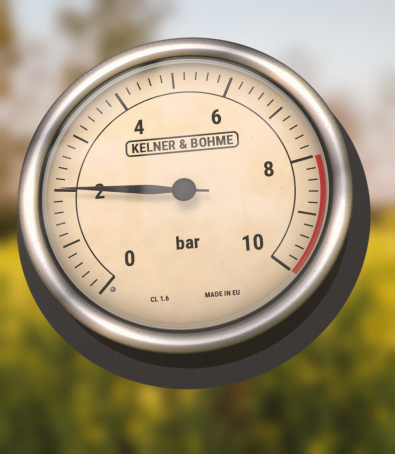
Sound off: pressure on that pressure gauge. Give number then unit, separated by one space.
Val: 2 bar
